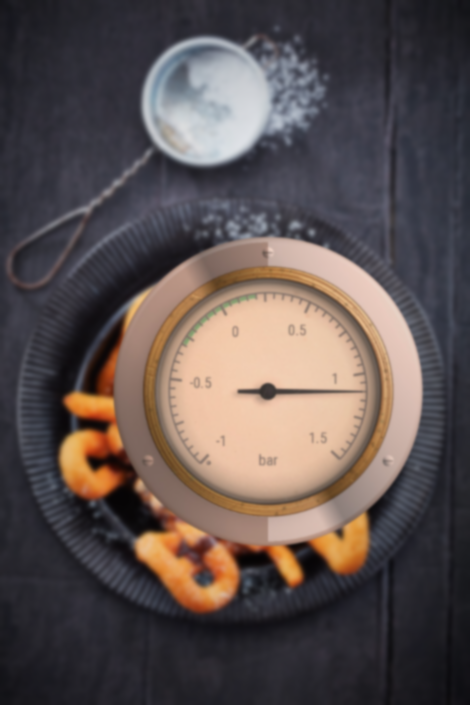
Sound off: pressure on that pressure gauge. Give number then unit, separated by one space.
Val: 1.1 bar
